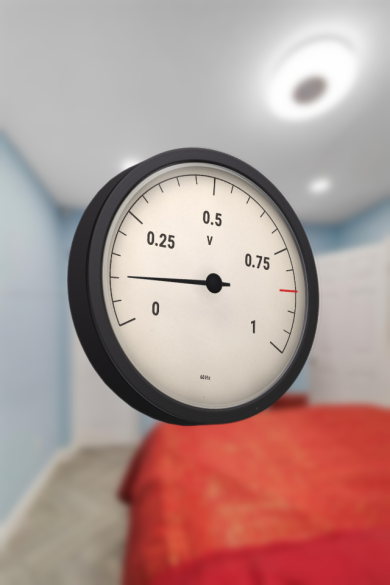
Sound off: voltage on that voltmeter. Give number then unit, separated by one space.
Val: 0.1 V
